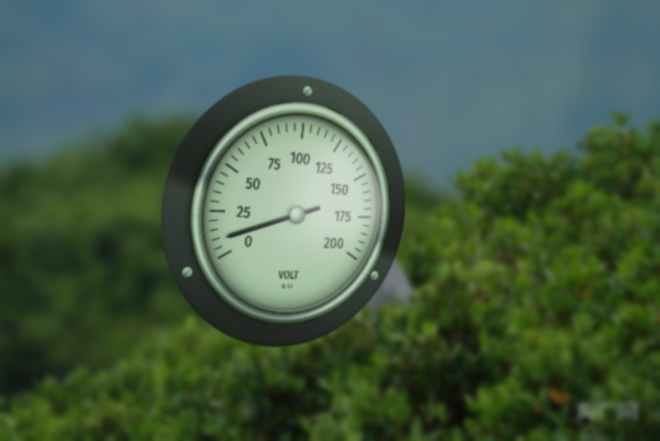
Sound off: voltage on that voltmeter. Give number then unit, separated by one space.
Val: 10 V
